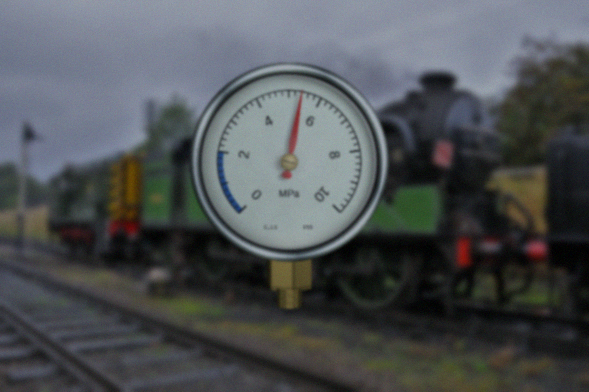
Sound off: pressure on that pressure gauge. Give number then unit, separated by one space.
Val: 5.4 MPa
